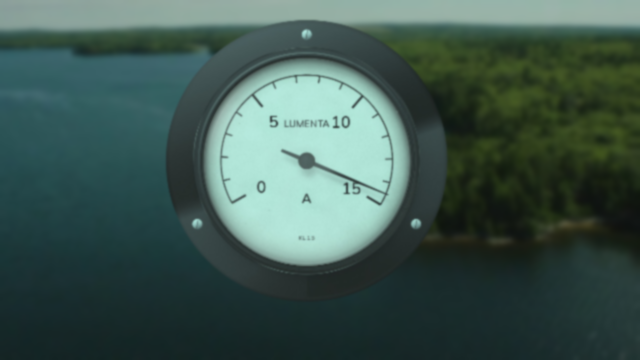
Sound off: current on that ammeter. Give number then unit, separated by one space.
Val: 14.5 A
